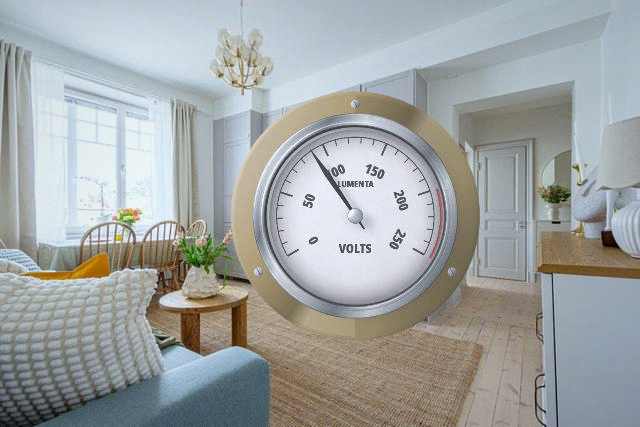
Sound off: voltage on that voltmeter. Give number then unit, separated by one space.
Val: 90 V
